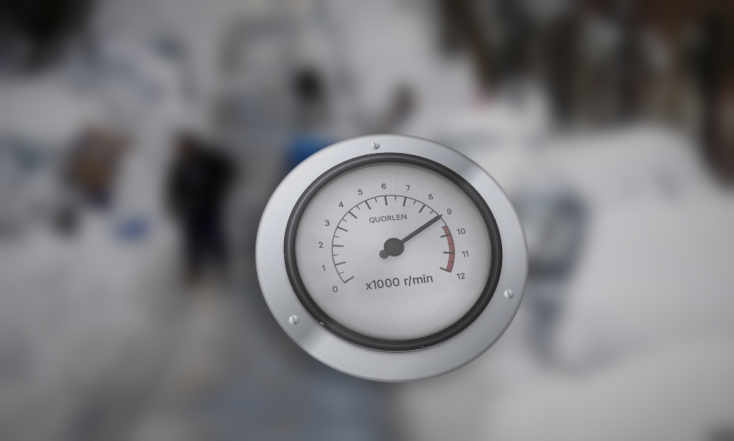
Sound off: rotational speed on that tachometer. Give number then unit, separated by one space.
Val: 9000 rpm
